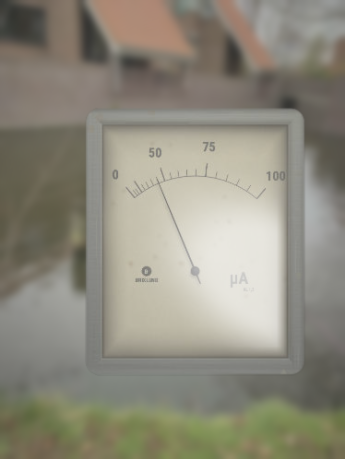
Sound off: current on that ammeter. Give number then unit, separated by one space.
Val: 45 µA
